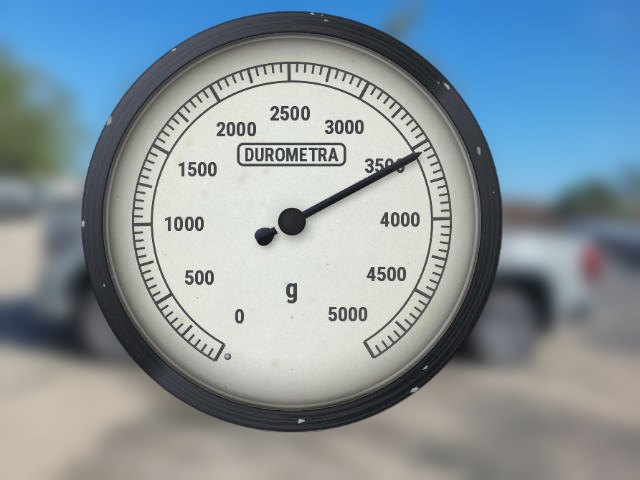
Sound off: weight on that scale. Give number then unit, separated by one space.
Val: 3550 g
